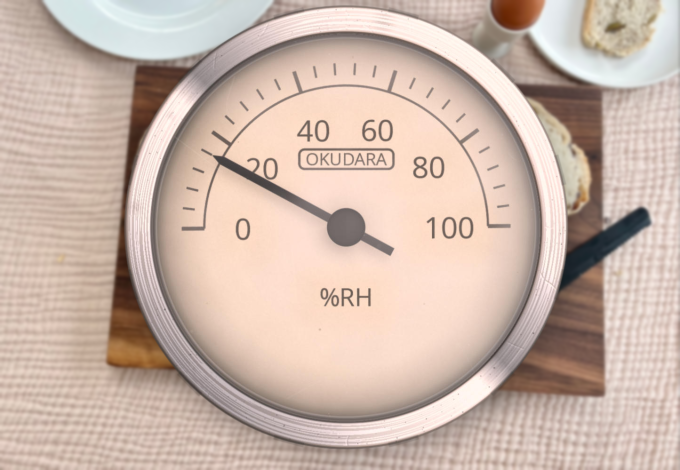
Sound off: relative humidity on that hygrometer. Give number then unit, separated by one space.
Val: 16 %
